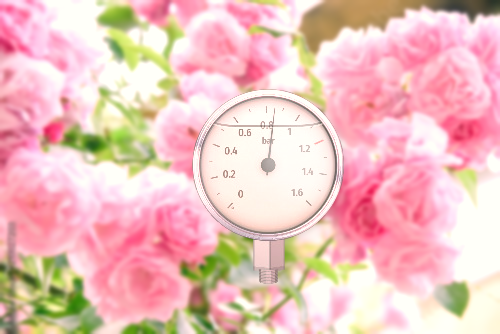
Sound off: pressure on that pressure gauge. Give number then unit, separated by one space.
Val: 0.85 bar
